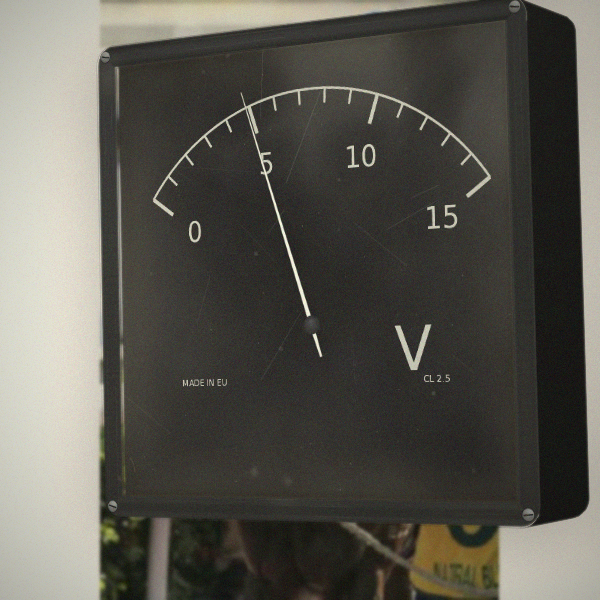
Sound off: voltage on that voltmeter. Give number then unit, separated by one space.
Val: 5 V
